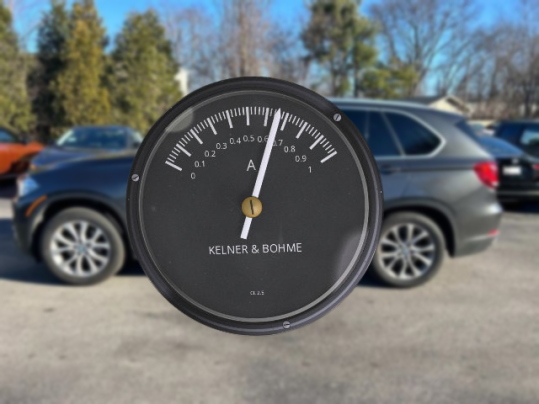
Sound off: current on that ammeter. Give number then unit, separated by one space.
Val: 0.66 A
